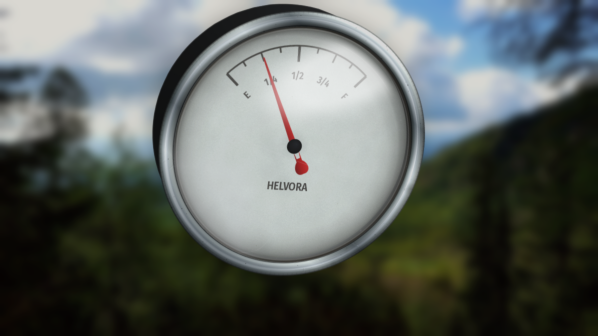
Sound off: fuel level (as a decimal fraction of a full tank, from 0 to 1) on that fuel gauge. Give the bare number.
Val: 0.25
